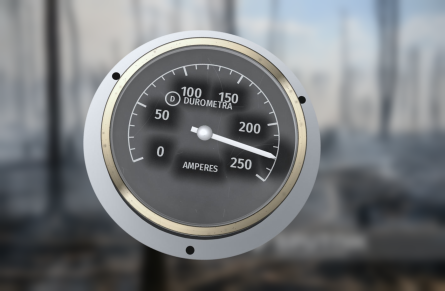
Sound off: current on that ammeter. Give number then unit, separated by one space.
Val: 230 A
